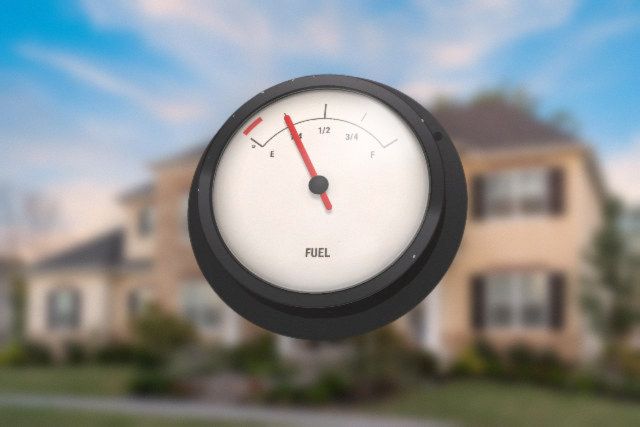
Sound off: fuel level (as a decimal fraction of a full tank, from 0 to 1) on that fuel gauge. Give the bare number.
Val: 0.25
